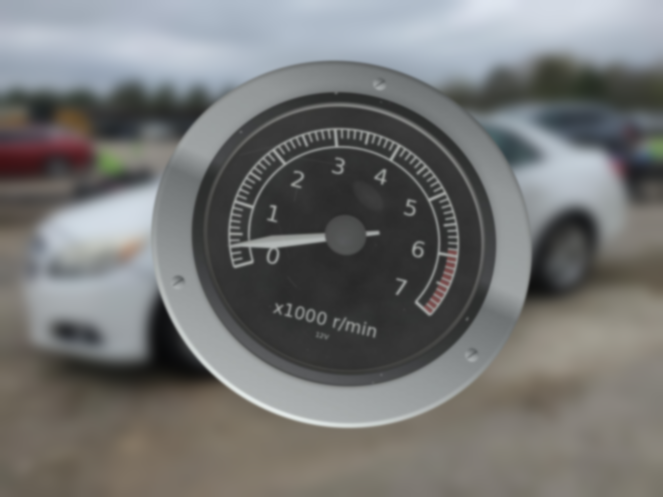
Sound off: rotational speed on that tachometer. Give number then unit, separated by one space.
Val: 300 rpm
